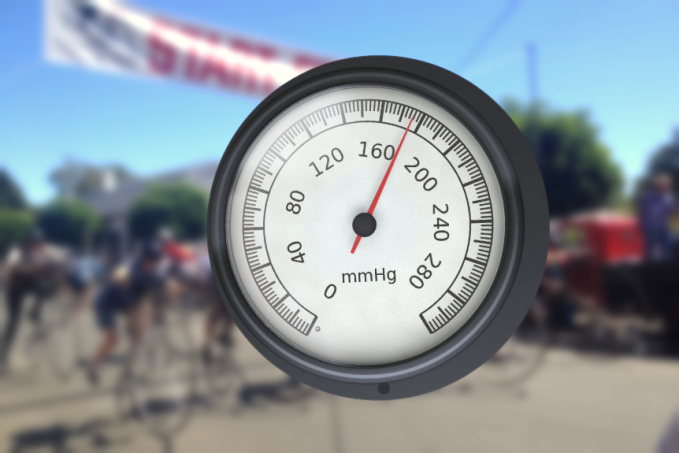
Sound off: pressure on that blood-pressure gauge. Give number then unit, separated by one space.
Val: 176 mmHg
